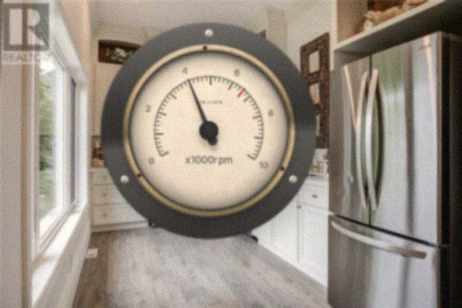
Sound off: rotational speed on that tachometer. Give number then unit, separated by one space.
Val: 4000 rpm
